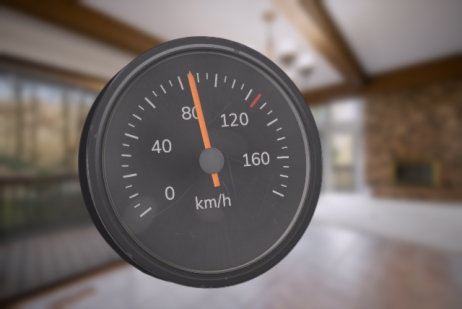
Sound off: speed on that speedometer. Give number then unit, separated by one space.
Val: 85 km/h
